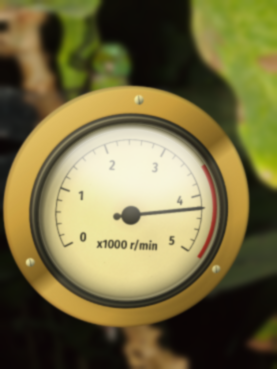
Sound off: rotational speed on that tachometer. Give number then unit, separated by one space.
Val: 4200 rpm
